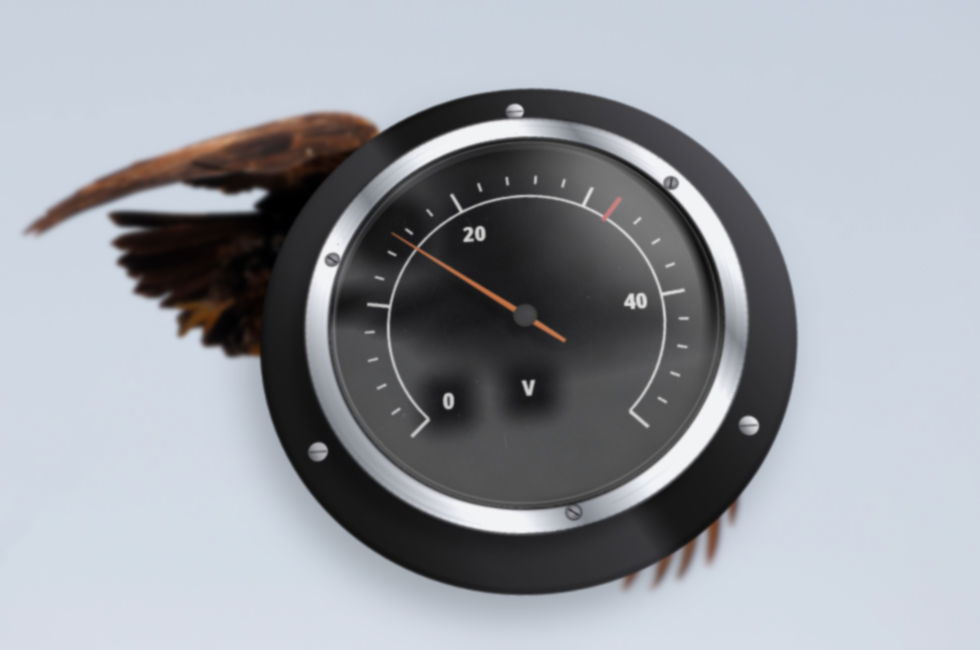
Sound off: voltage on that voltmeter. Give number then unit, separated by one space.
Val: 15 V
